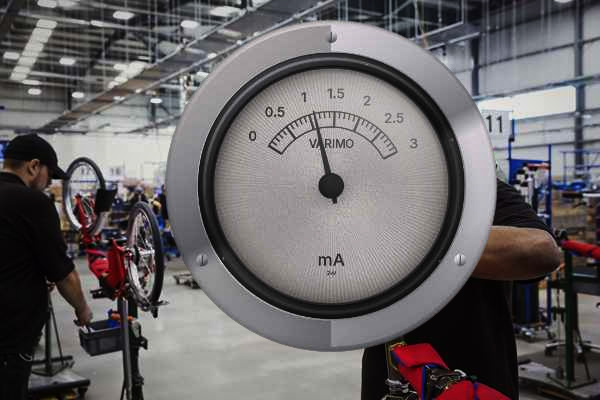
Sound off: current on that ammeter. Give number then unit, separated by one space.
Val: 1.1 mA
